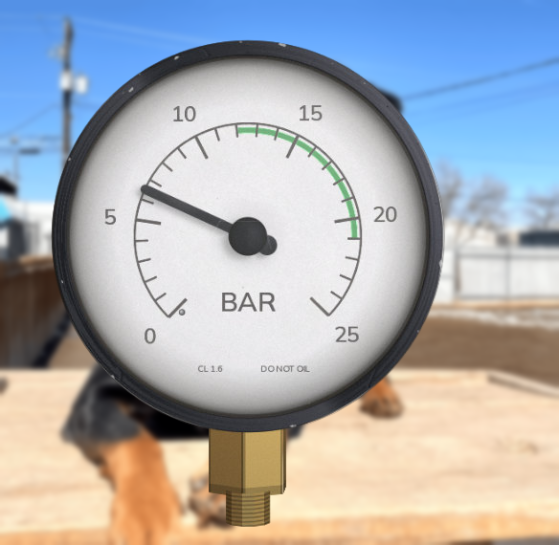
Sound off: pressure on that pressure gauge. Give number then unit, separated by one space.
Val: 6.5 bar
